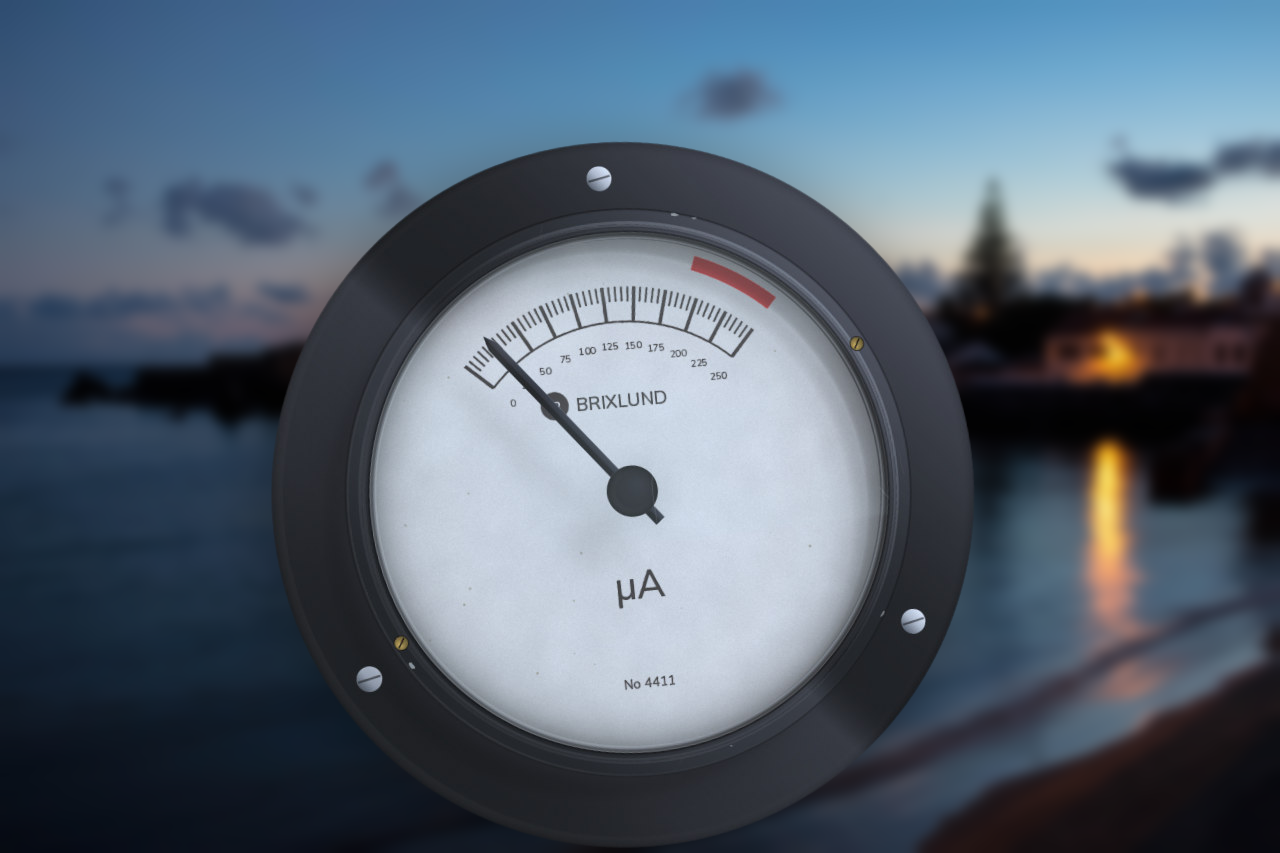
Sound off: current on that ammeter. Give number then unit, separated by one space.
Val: 25 µA
